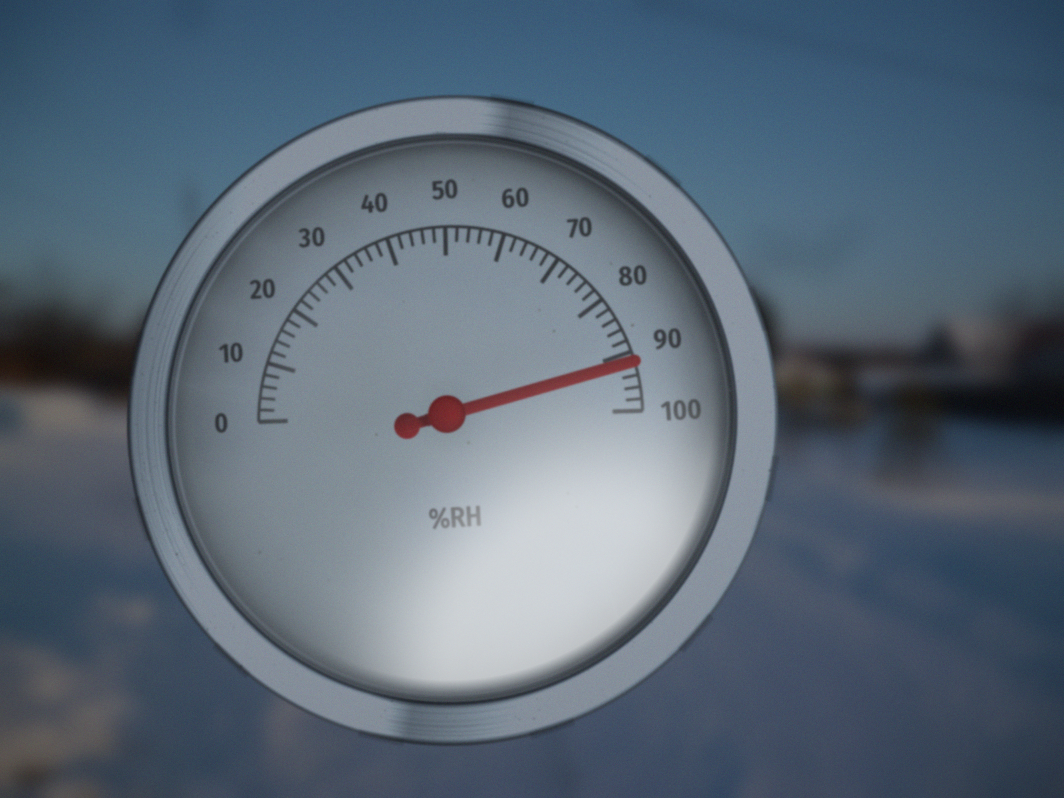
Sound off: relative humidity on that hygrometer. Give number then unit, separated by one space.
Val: 92 %
